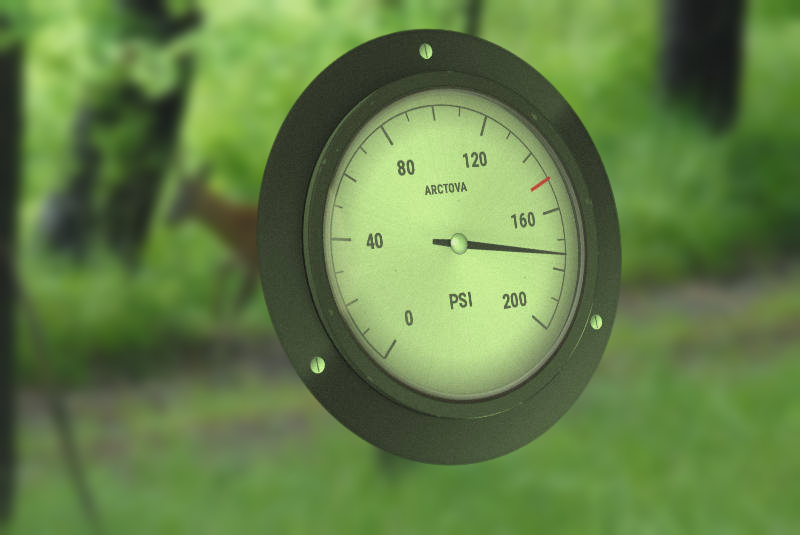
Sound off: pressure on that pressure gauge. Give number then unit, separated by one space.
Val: 175 psi
